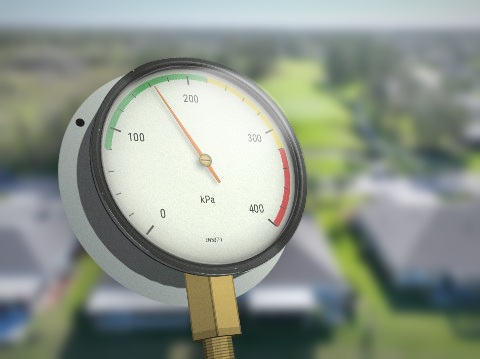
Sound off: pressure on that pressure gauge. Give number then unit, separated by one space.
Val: 160 kPa
